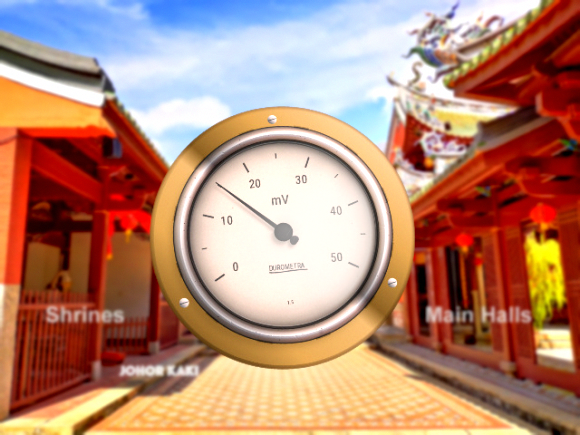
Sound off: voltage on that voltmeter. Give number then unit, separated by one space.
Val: 15 mV
